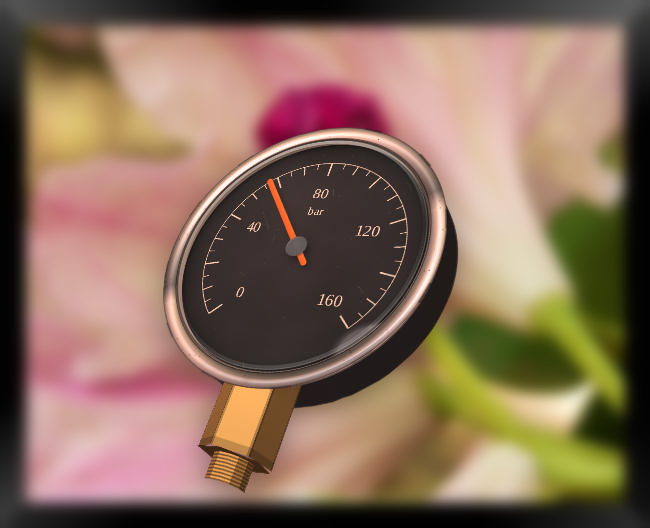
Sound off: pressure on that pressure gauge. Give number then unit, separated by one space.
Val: 57.5 bar
